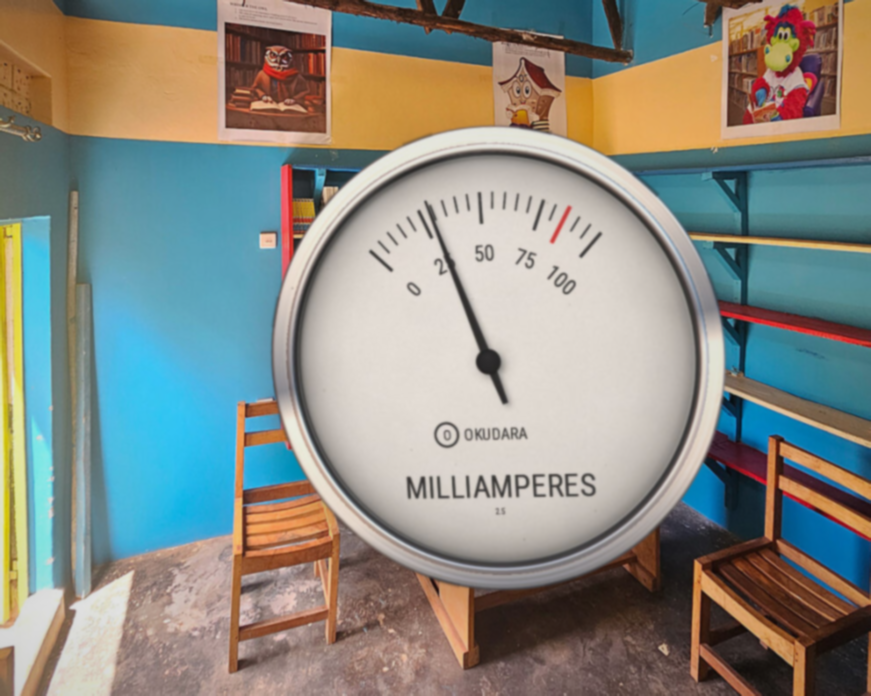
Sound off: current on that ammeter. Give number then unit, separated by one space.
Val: 30 mA
